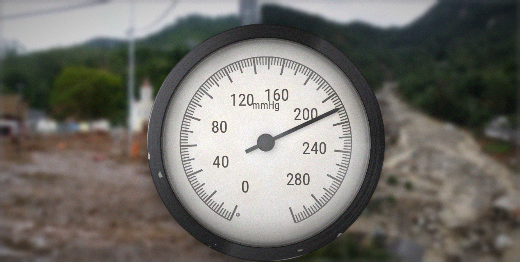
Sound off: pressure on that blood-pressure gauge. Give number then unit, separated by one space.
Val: 210 mmHg
